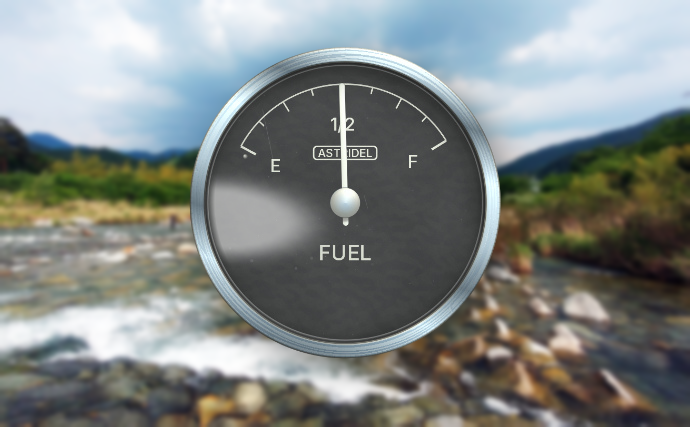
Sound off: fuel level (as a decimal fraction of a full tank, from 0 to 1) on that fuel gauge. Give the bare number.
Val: 0.5
